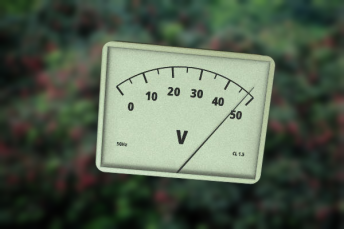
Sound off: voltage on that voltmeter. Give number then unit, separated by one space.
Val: 47.5 V
